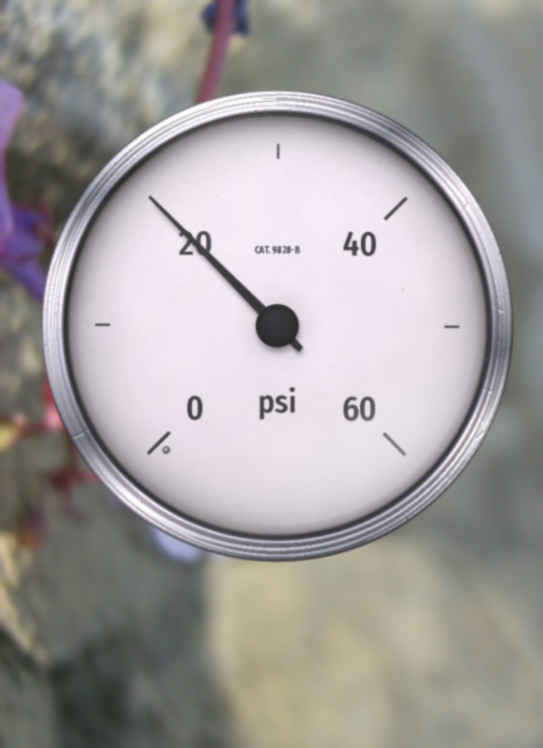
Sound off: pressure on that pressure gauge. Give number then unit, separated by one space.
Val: 20 psi
